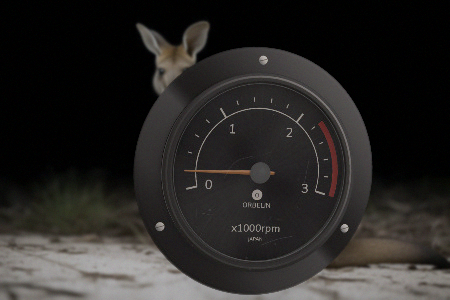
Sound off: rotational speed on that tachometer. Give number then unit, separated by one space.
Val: 200 rpm
